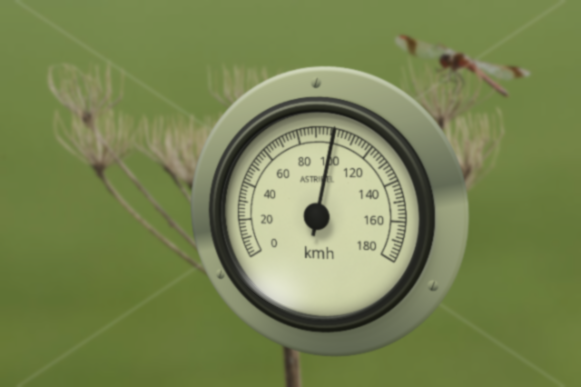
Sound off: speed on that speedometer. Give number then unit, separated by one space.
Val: 100 km/h
